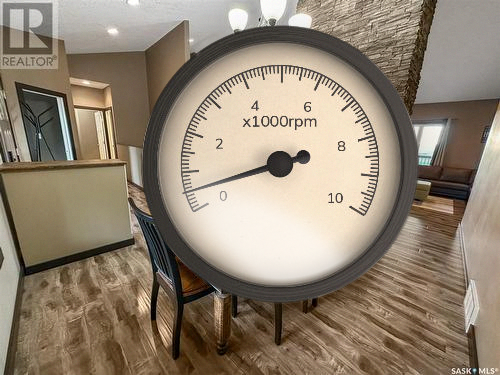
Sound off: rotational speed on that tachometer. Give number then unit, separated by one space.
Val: 500 rpm
